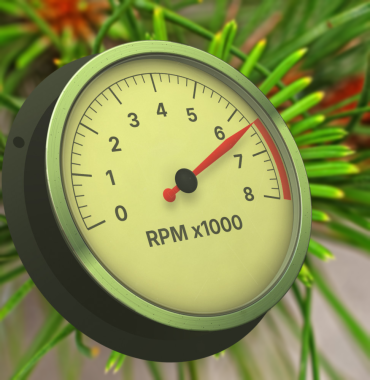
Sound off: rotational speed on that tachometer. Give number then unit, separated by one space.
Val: 6400 rpm
